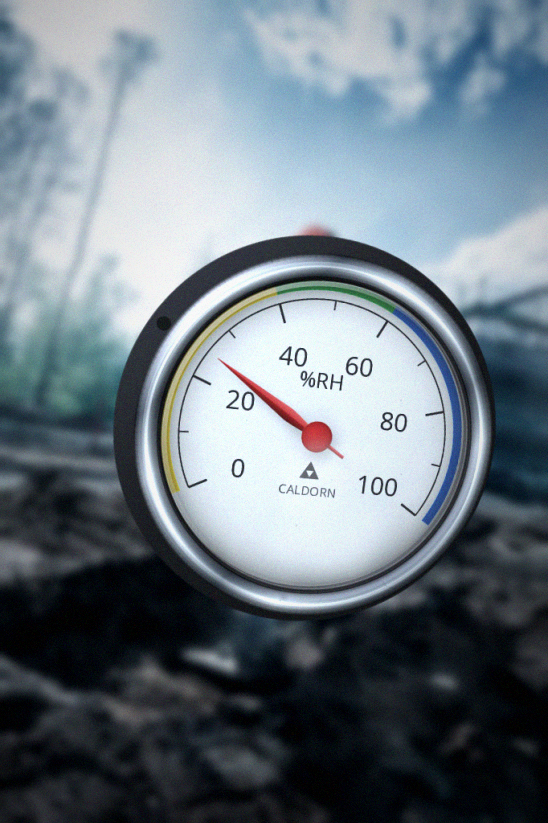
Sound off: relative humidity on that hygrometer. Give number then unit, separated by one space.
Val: 25 %
